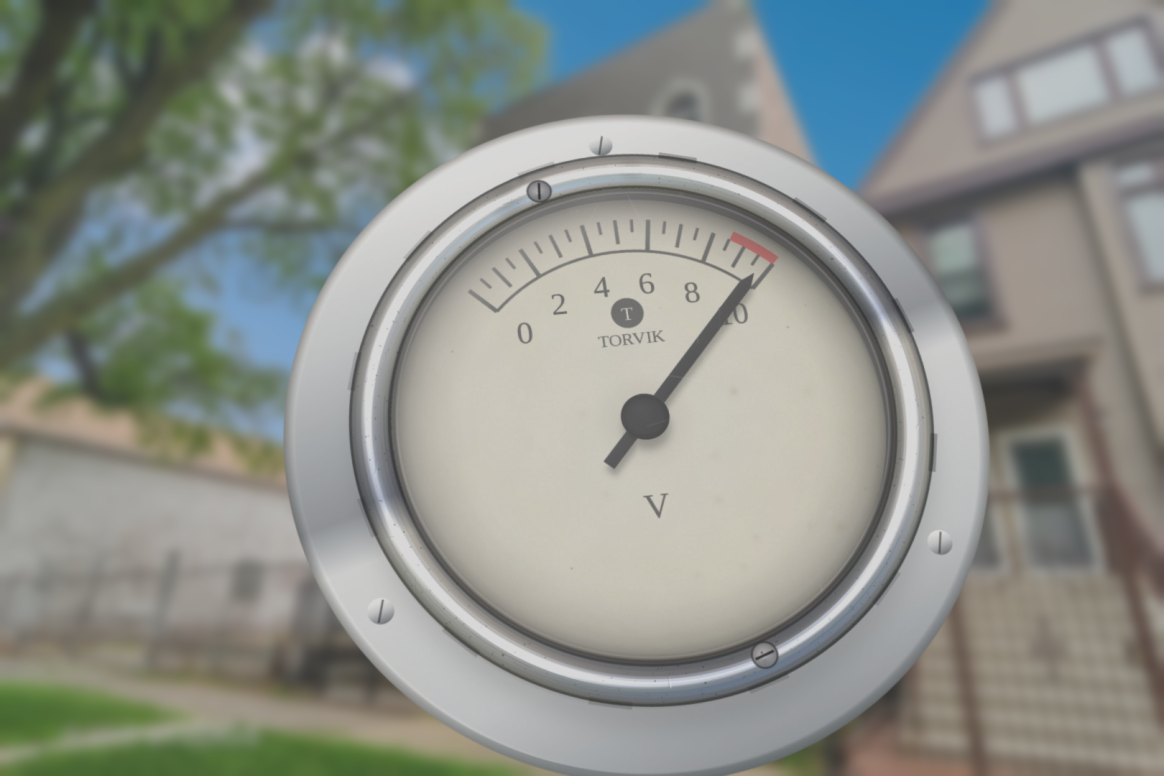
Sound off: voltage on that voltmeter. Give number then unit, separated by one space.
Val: 9.75 V
